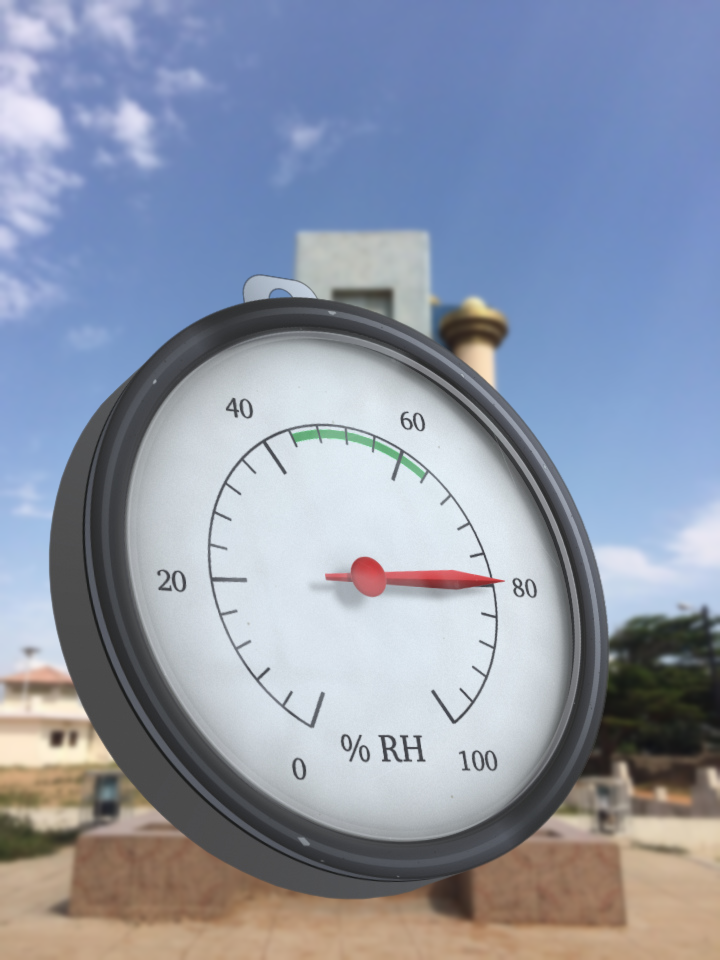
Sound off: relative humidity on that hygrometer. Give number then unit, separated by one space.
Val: 80 %
